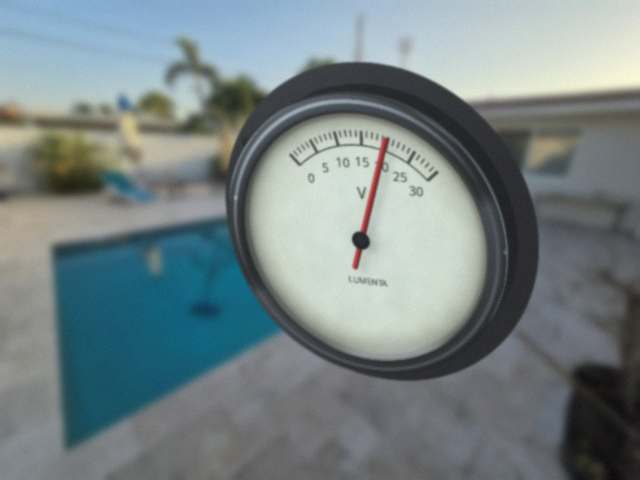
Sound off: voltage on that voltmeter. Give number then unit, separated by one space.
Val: 20 V
